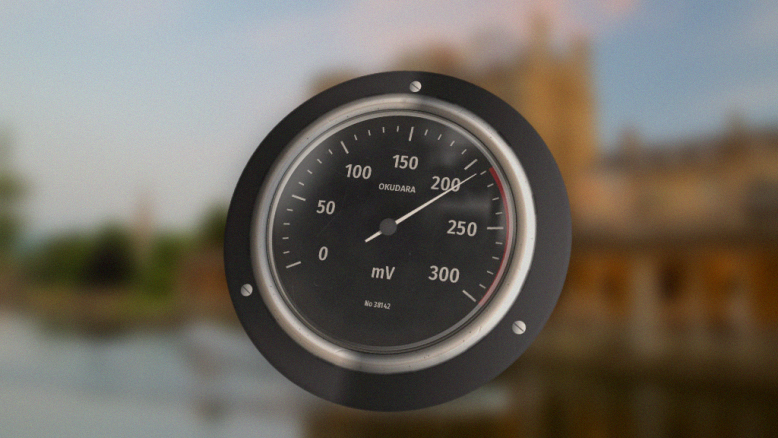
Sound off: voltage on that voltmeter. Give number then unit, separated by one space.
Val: 210 mV
